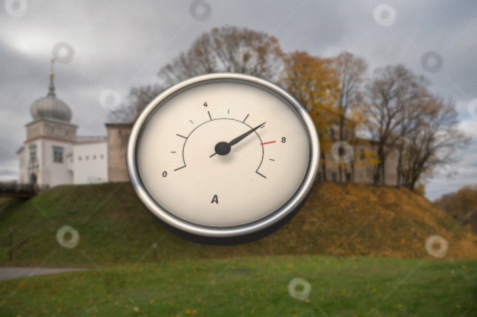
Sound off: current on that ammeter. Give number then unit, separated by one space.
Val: 7 A
